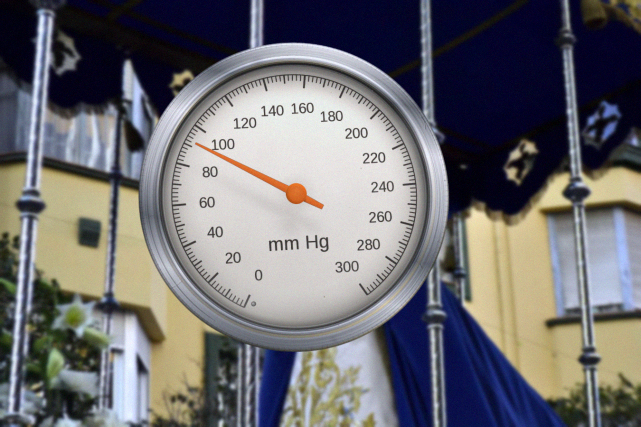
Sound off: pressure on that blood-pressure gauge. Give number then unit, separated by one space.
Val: 92 mmHg
